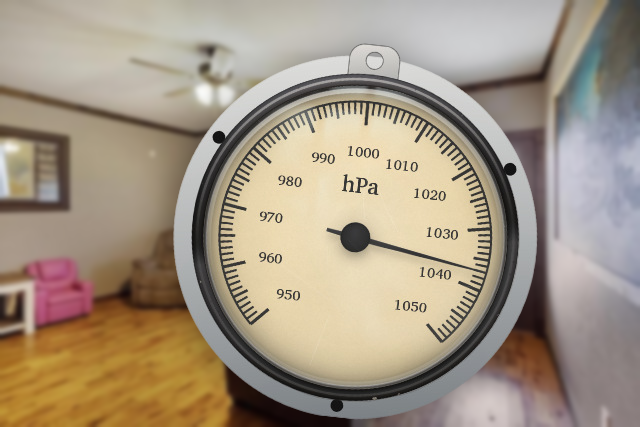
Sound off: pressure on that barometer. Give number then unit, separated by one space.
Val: 1037 hPa
